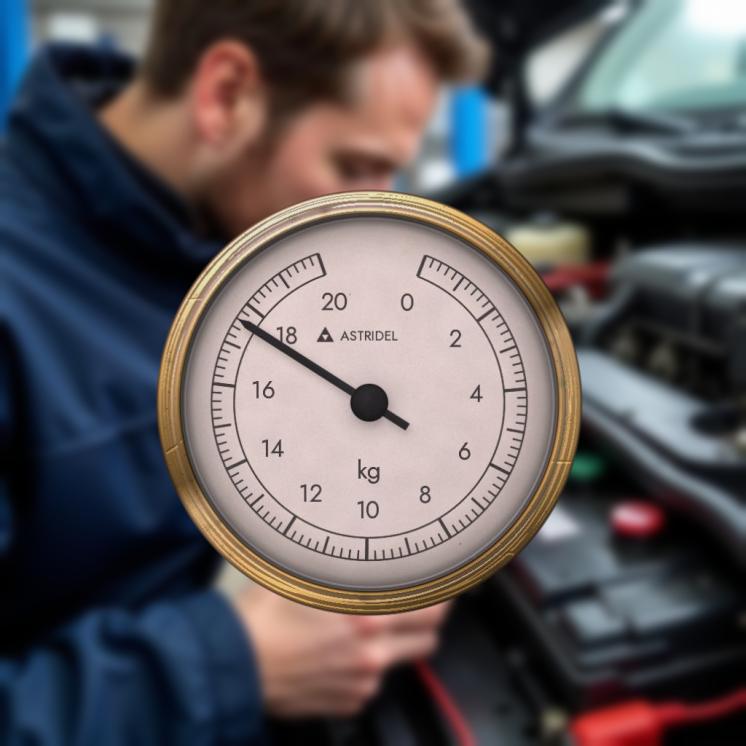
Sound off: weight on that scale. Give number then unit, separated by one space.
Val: 17.6 kg
